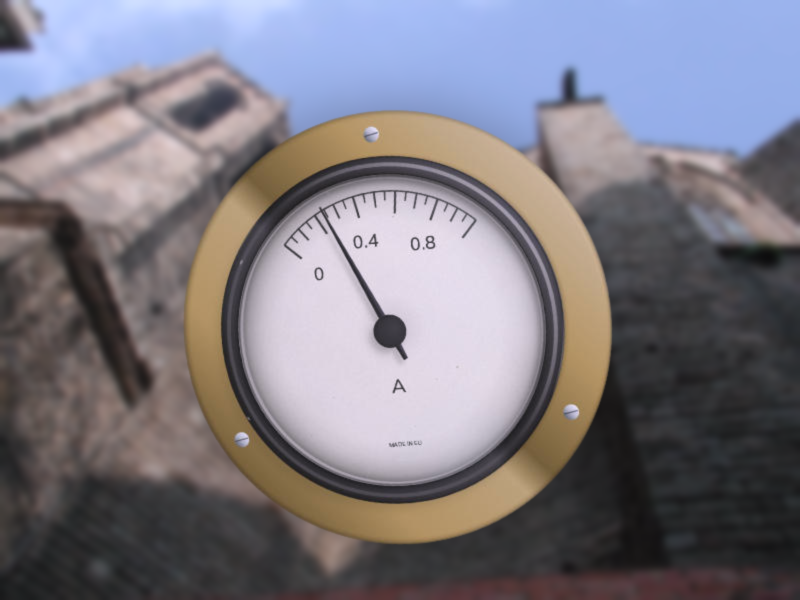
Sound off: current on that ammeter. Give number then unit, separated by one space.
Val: 0.25 A
